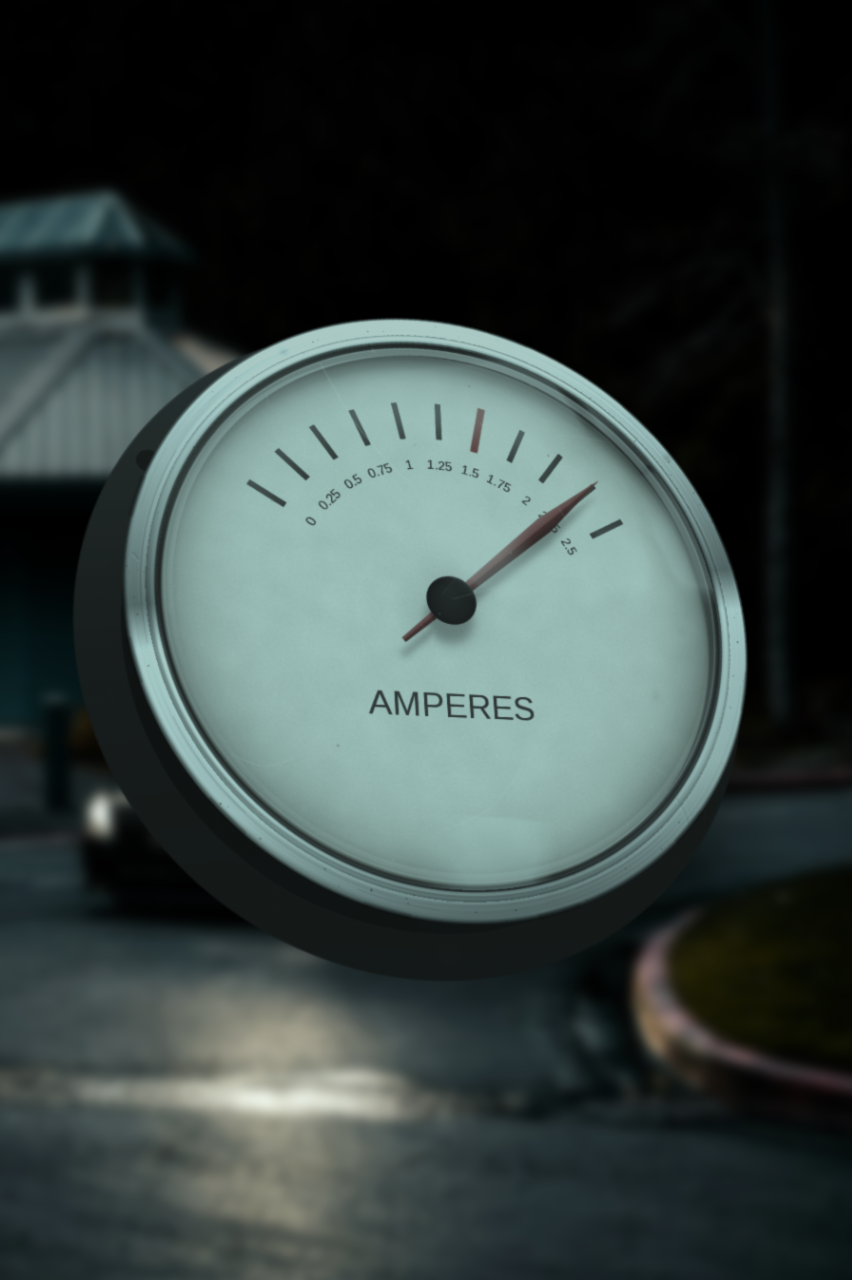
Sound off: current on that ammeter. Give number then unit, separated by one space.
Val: 2.25 A
